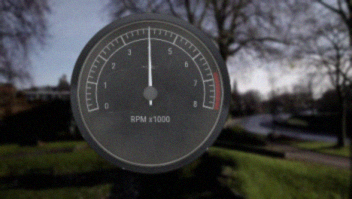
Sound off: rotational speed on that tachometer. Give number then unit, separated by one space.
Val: 4000 rpm
